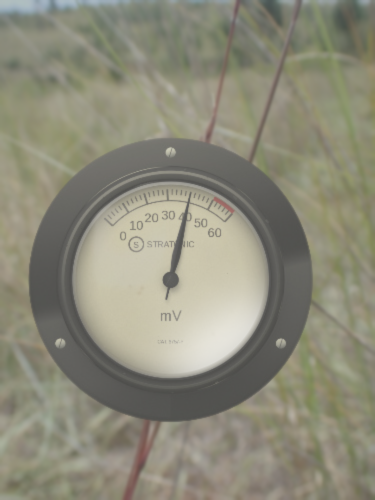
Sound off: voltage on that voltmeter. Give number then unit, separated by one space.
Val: 40 mV
